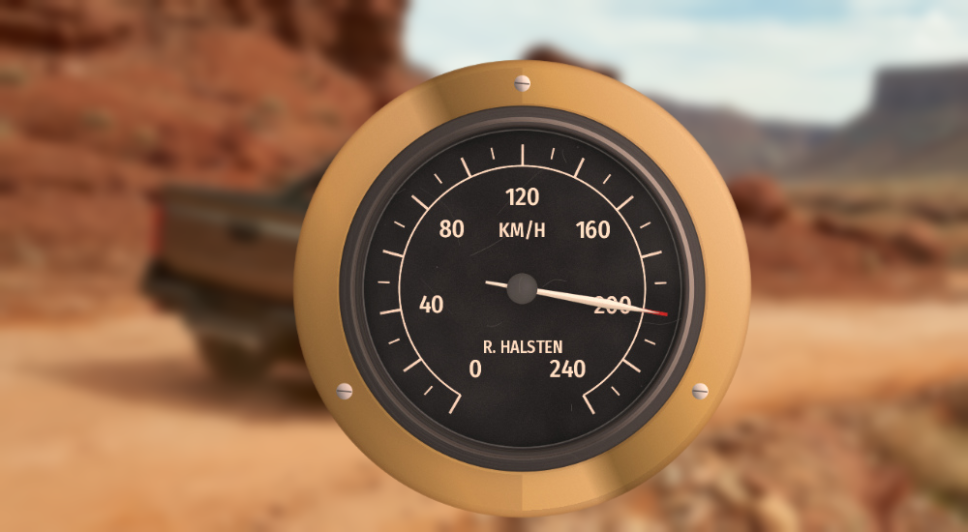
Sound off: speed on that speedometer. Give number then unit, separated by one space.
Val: 200 km/h
